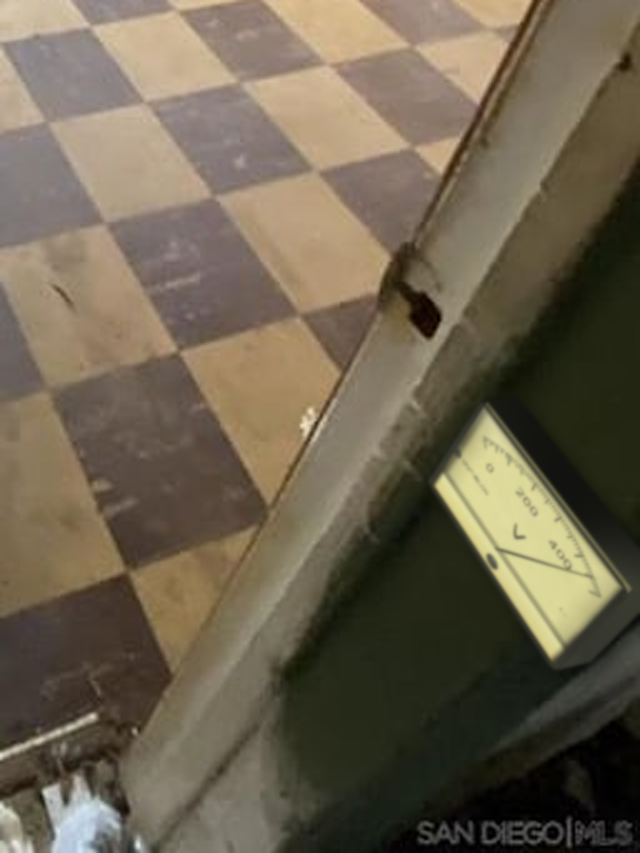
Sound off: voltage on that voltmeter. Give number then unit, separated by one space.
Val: 450 V
